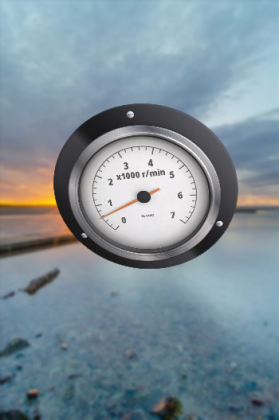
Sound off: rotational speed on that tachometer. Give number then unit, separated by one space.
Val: 600 rpm
